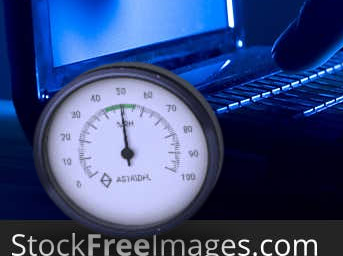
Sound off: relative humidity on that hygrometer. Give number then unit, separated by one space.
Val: 50 %
